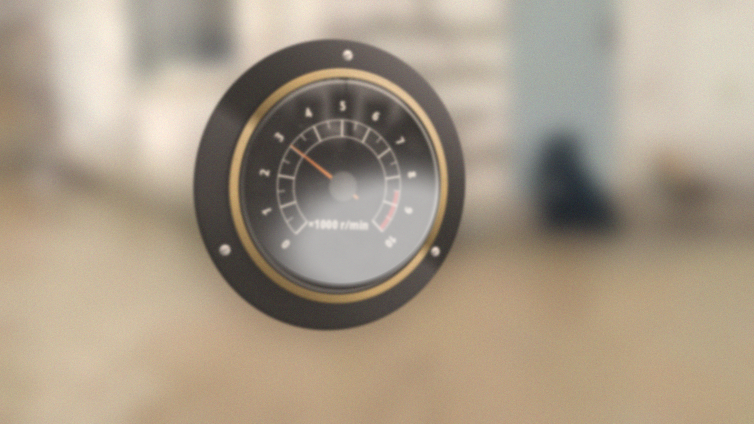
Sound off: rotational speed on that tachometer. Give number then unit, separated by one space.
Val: 3000 rpm
